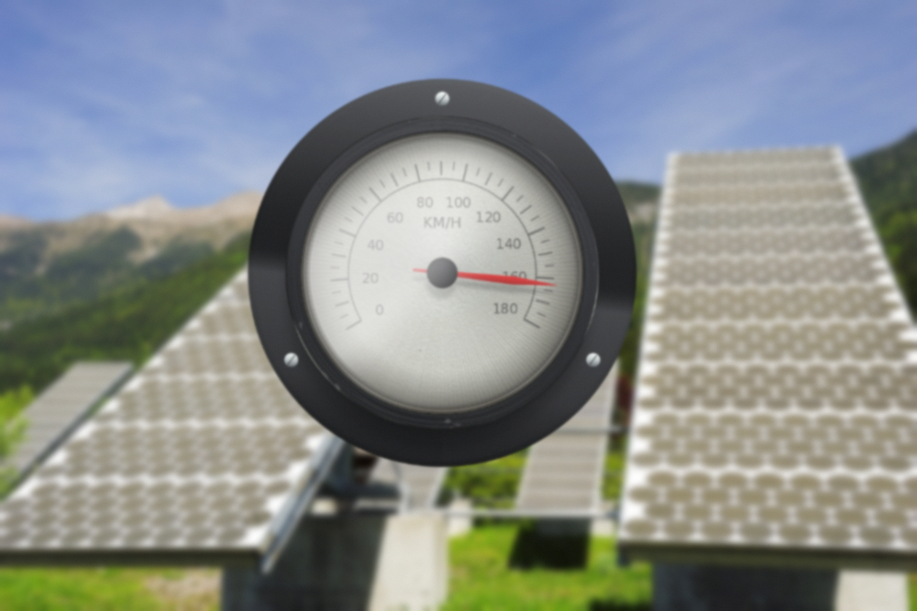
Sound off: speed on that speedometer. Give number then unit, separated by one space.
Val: 162.5 km/h
